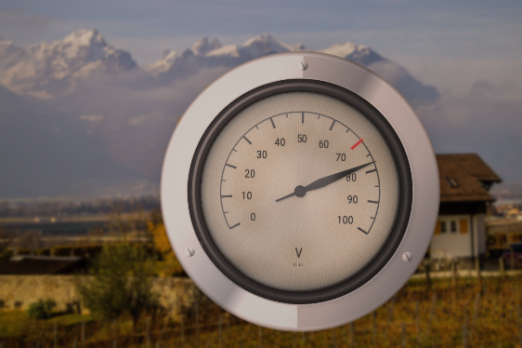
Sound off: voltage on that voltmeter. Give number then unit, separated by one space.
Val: 77.5 V
